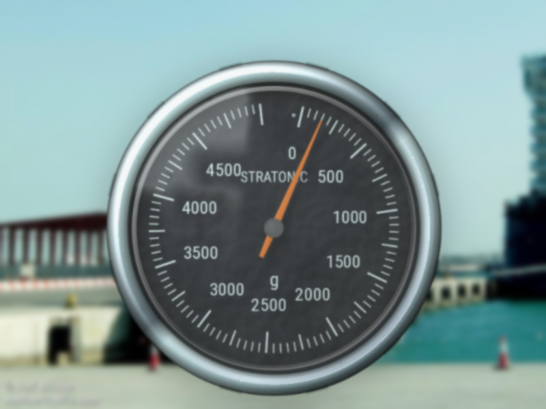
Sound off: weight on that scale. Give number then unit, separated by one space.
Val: 150 g
